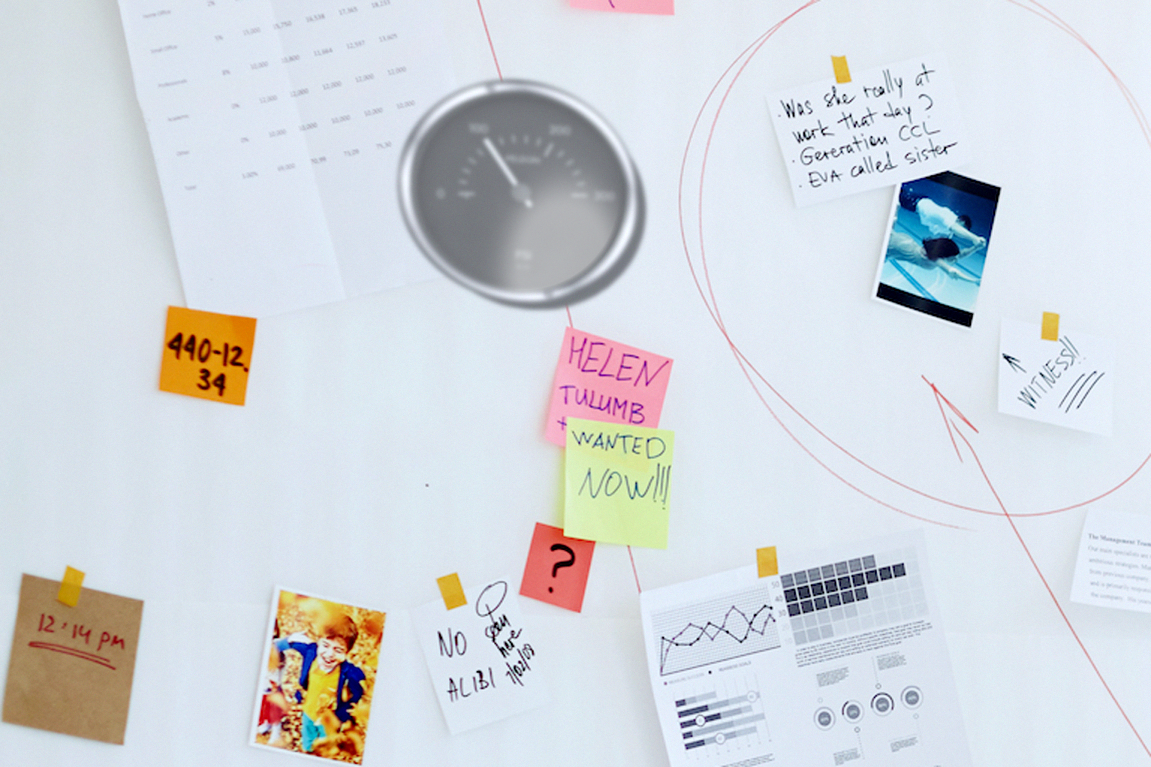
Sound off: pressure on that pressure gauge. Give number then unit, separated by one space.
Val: 100 psi
